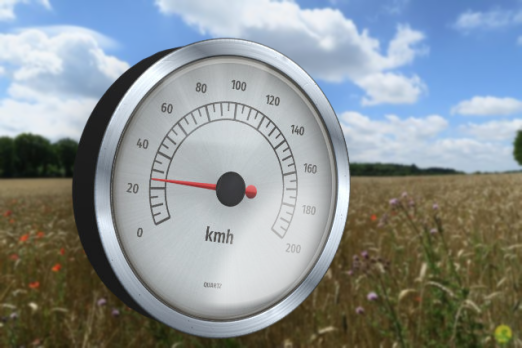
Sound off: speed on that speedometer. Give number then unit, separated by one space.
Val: 25 km/h
